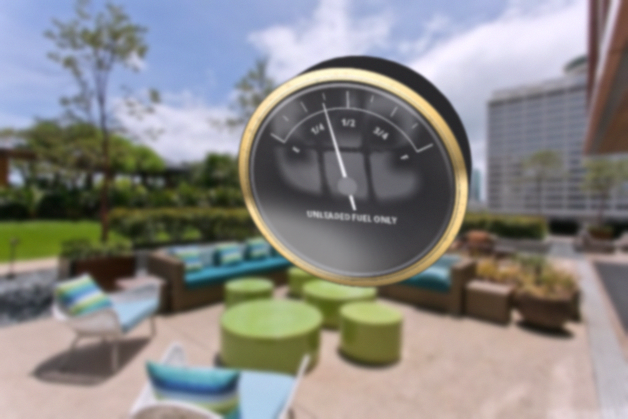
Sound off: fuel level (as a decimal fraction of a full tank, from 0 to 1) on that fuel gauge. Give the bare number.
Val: 0.375
